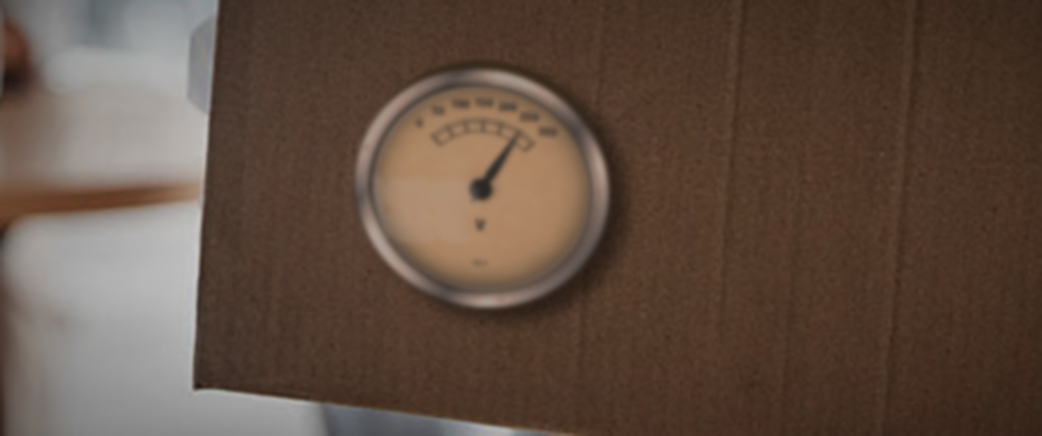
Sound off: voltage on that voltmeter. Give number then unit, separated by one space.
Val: 250 V
